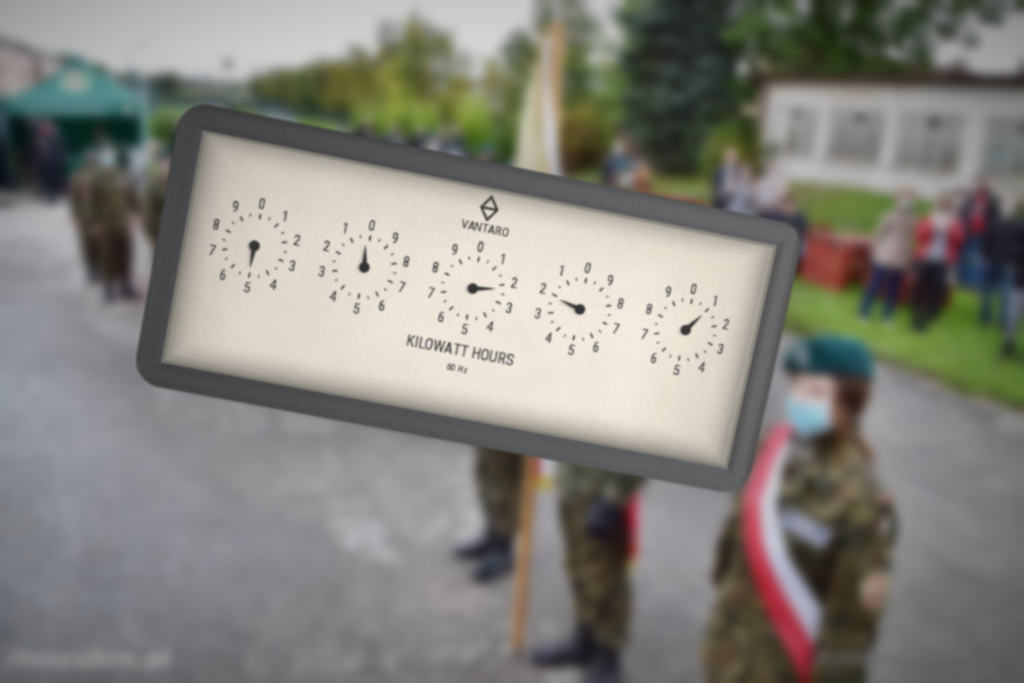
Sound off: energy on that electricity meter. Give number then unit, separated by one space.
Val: 50221 kWh
